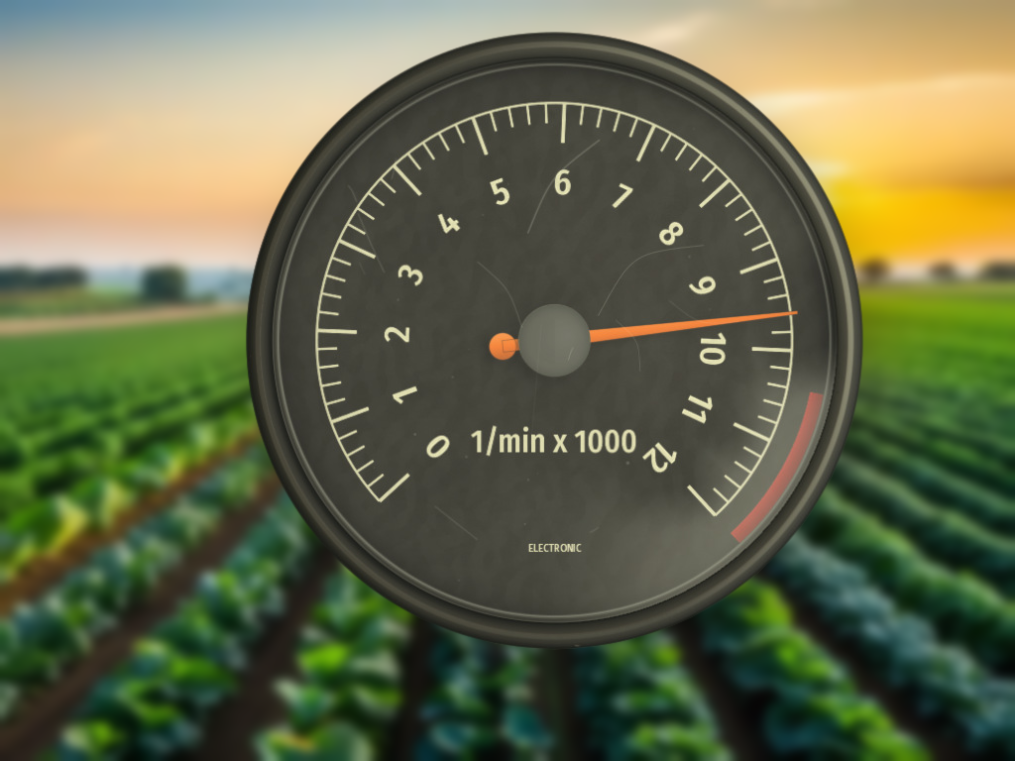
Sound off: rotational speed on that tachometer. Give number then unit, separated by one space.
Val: 9600 rpm
